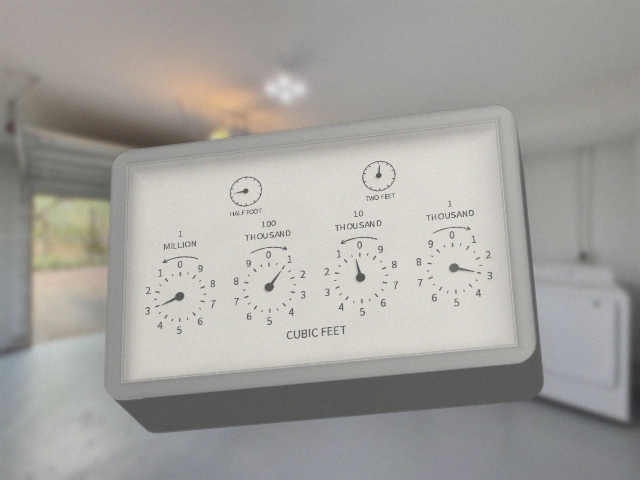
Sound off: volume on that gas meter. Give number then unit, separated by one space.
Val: 310300 ft³
